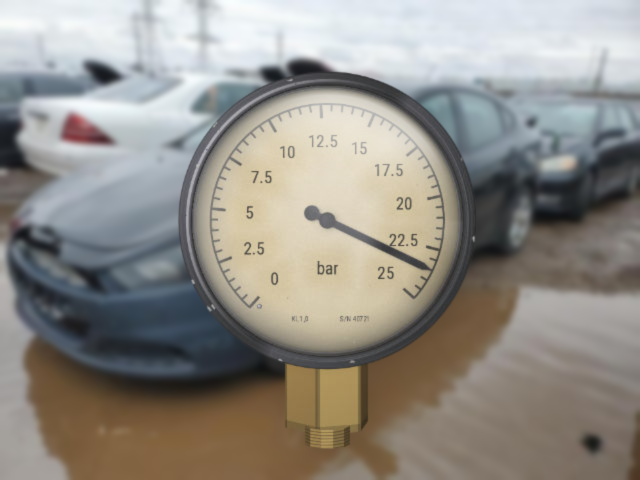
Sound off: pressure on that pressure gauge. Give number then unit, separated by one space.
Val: 23.5 bar
